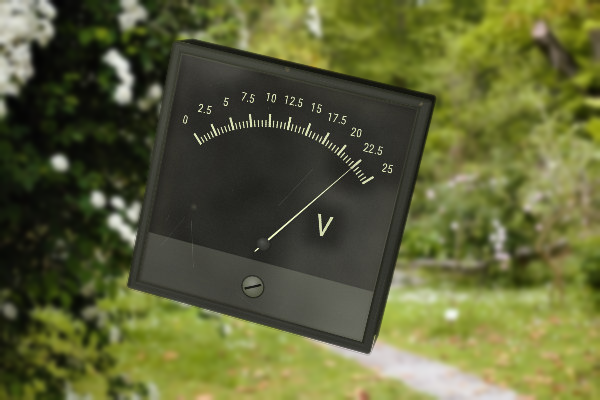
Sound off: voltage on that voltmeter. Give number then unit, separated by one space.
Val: 22.5 V
